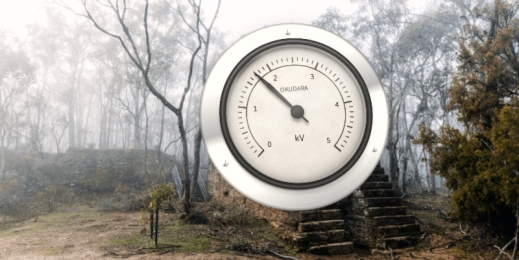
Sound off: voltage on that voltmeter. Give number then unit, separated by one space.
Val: 1.7 kV
